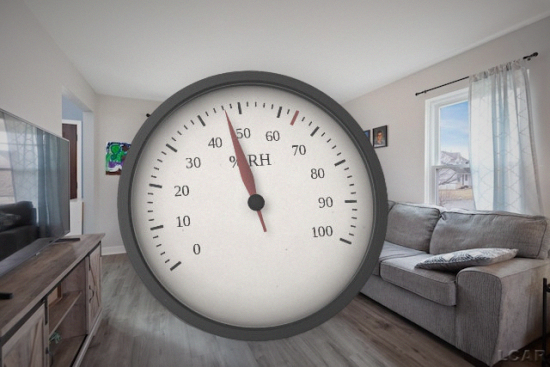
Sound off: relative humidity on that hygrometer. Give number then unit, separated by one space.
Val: 46 %
